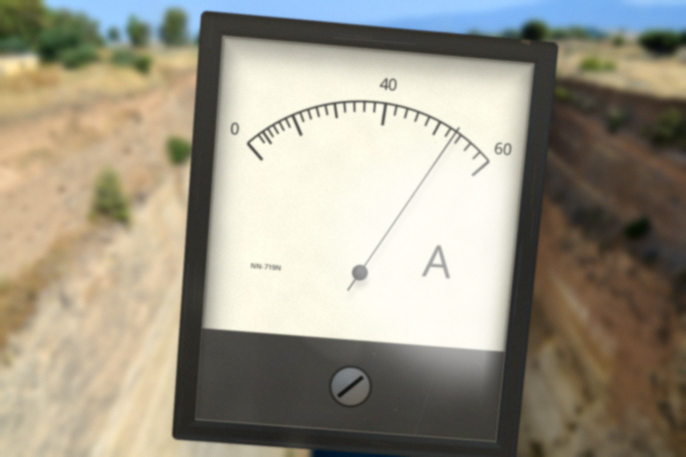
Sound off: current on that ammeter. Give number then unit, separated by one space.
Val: 53 A
